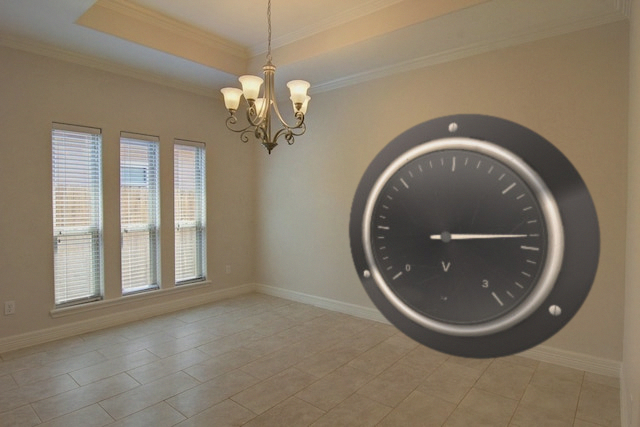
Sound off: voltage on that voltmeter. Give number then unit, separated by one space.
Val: 2.4 V
